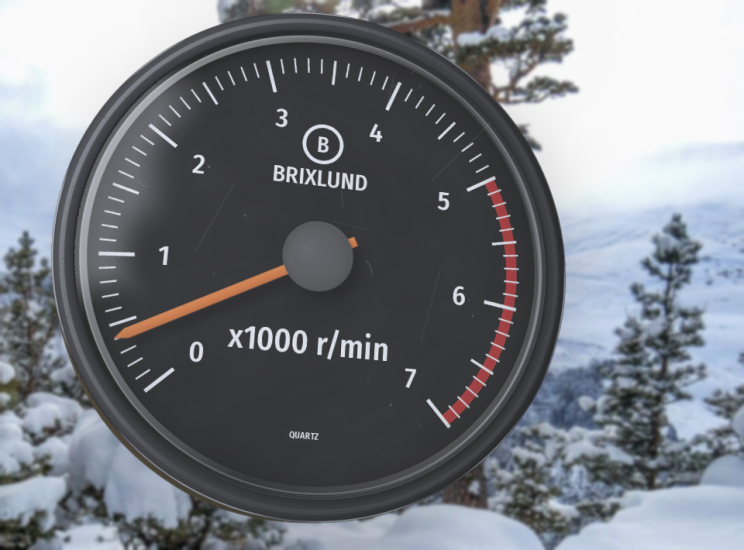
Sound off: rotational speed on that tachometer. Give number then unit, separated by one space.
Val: 400 rpm
